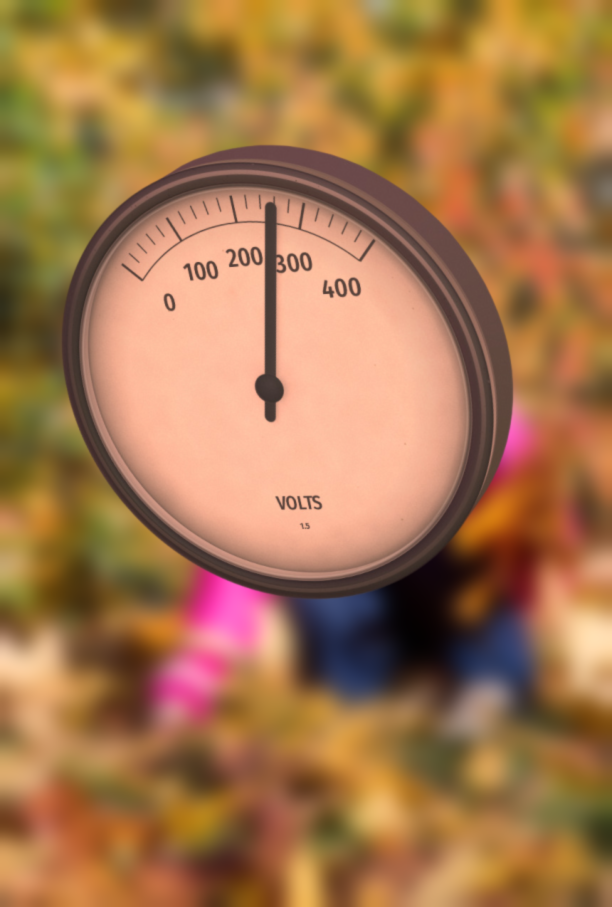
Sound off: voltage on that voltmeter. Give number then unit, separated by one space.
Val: 260 V
